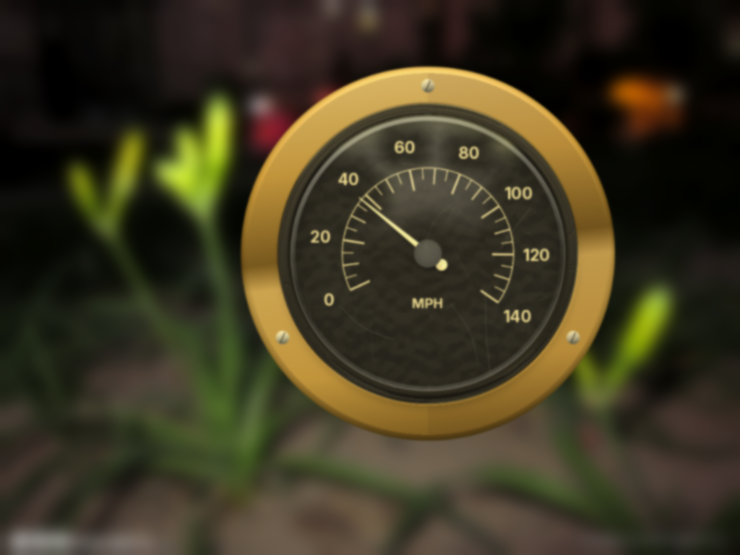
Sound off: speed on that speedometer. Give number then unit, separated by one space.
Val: 37.5 mph
